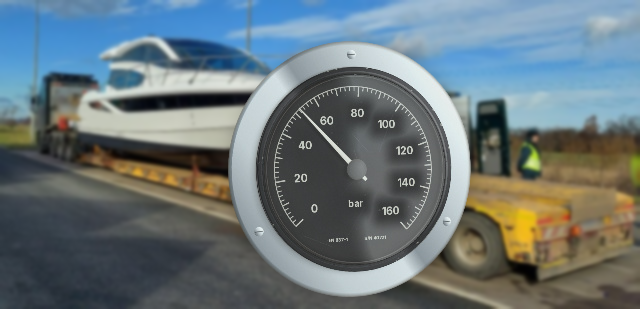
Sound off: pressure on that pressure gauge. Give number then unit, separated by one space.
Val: 52 bar
